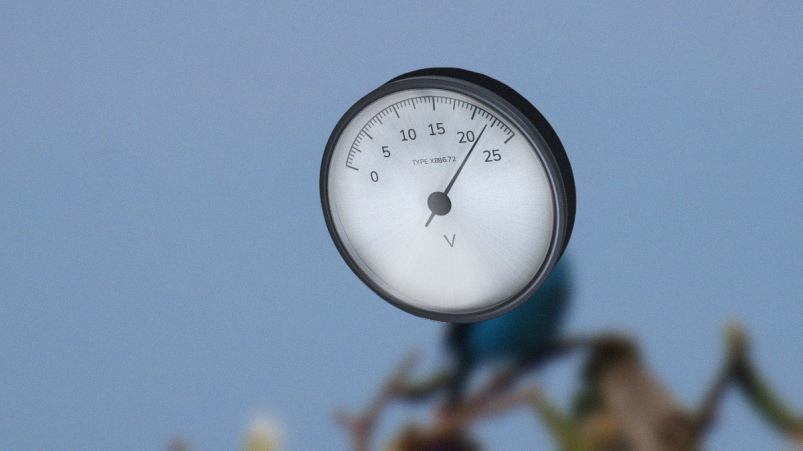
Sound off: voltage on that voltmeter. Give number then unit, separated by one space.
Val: 22 V
